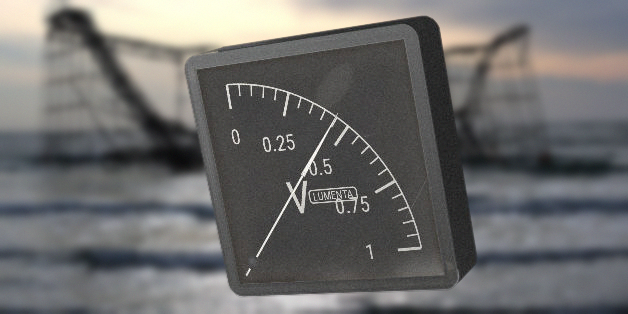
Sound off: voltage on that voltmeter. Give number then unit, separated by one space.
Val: 0.45 V
